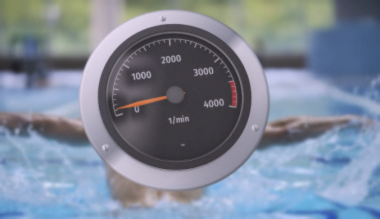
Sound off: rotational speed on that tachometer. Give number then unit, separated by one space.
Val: 100 rpm
